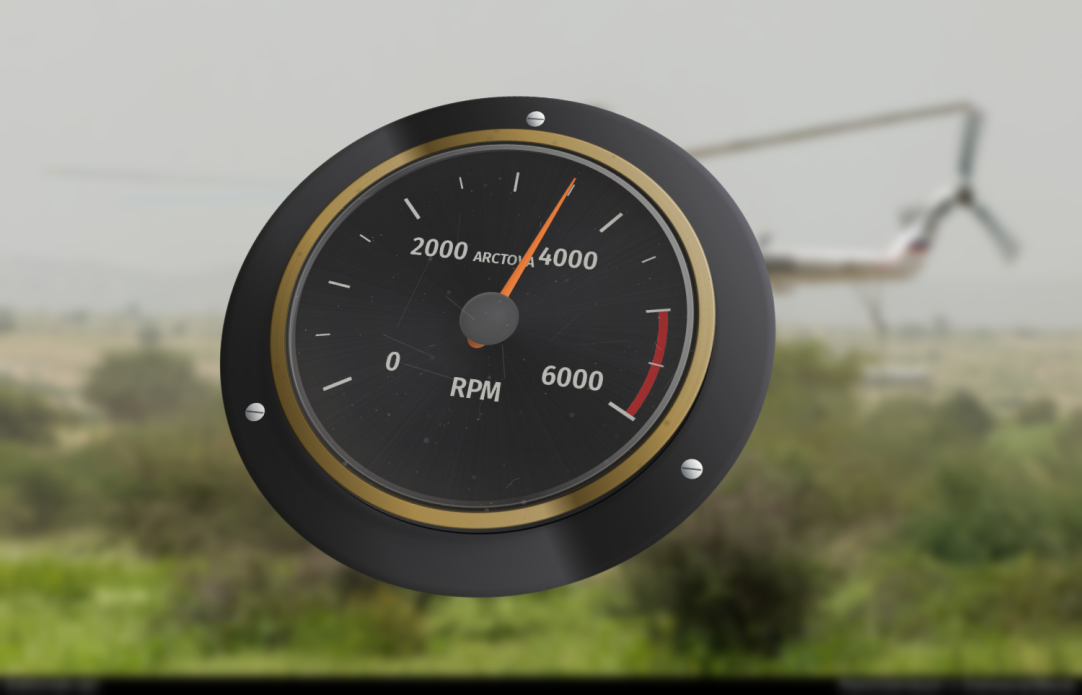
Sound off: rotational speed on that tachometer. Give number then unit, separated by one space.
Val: 3500 rpm
